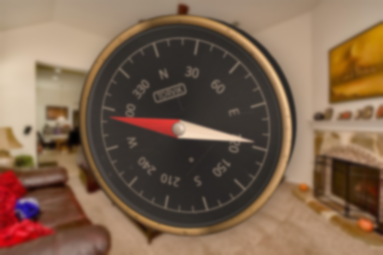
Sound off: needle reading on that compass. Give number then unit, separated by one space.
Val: 295 °
